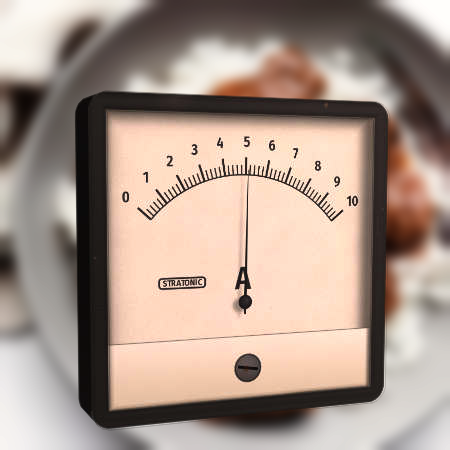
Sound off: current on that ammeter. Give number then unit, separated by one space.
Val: 5 A
